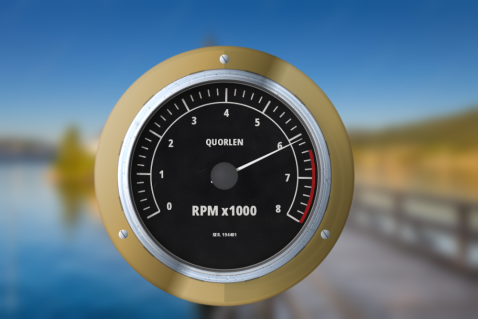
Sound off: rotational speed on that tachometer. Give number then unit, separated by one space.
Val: 6100 rpm
